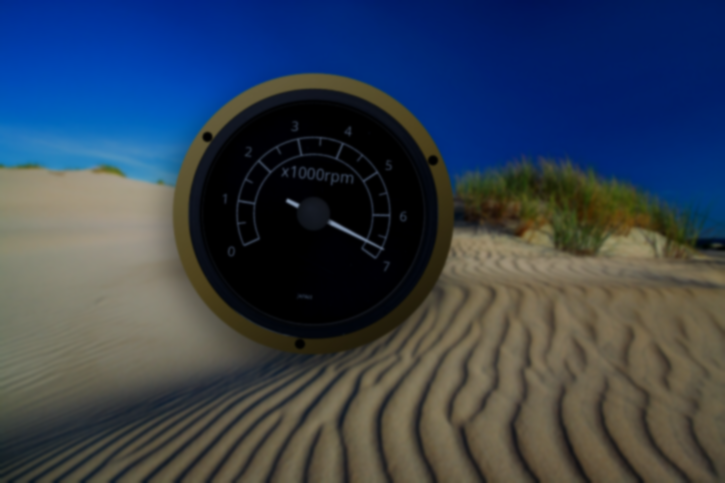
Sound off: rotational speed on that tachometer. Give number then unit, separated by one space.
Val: 6750 rpm
